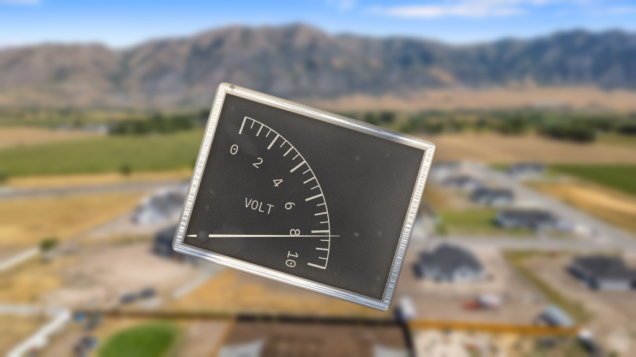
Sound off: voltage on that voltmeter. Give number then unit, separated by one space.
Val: 8.25 V
